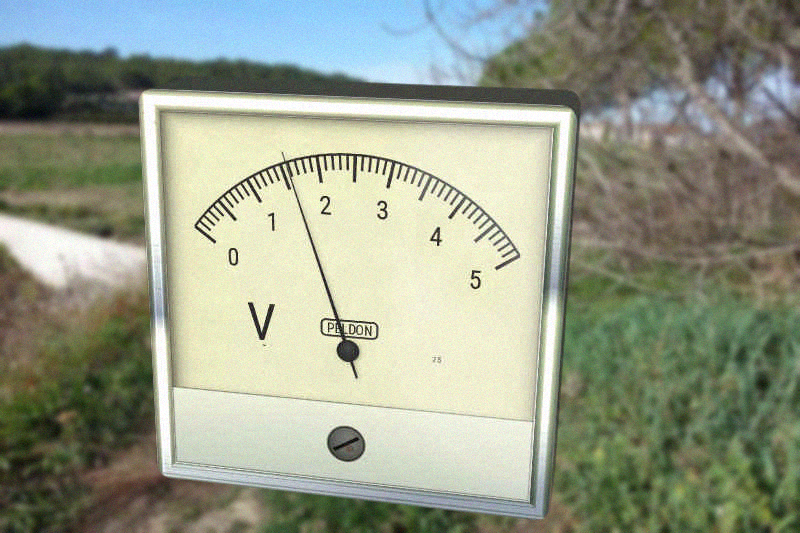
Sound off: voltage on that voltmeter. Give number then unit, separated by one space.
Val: 1.6 V
